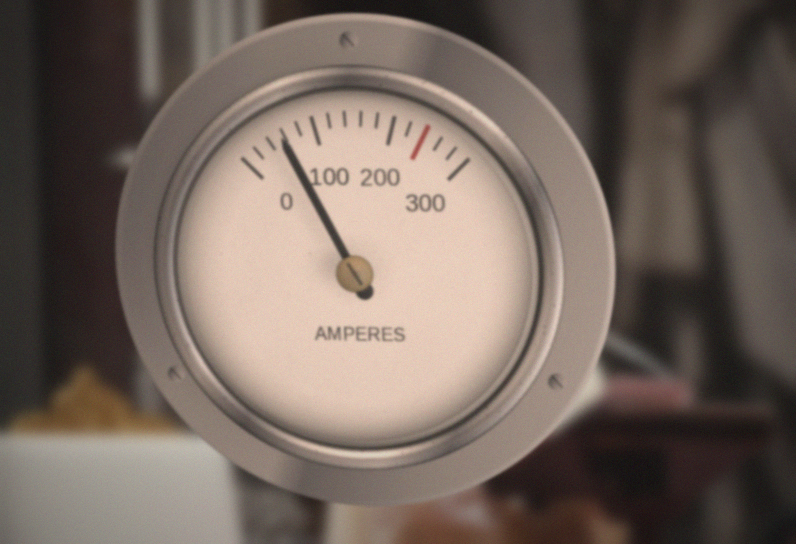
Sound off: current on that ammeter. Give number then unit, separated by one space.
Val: 60 A
